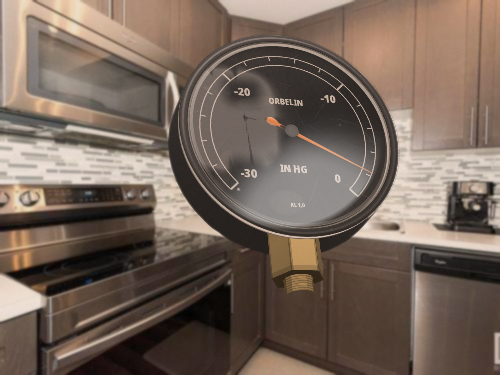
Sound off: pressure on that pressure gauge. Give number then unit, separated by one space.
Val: -2 inHg
